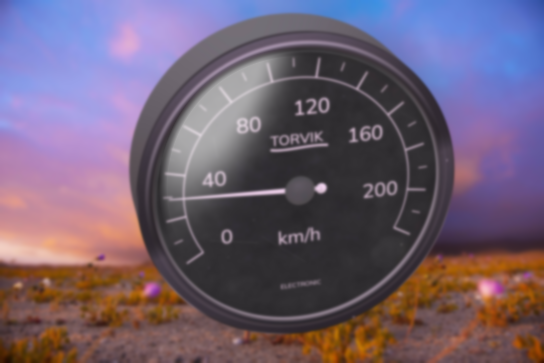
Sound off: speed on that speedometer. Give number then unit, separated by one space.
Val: 30 km/h
